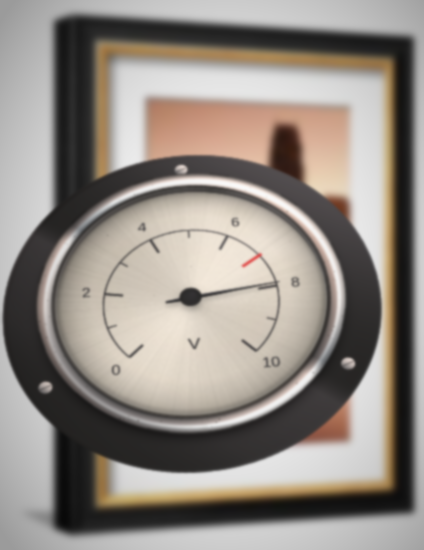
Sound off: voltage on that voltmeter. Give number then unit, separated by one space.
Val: 8 V
